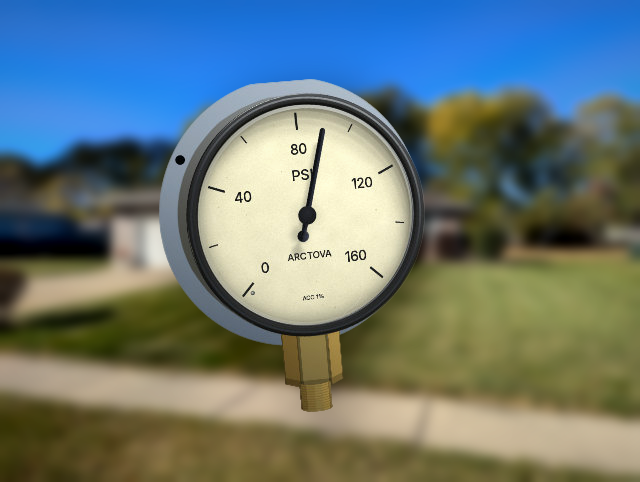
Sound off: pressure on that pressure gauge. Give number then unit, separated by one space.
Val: 90 psi
